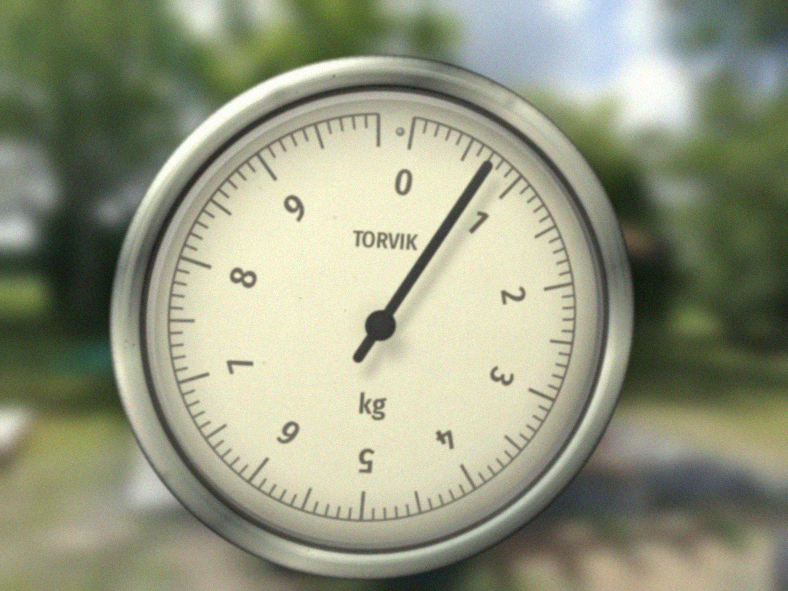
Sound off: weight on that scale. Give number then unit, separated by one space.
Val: 0.7 kg
